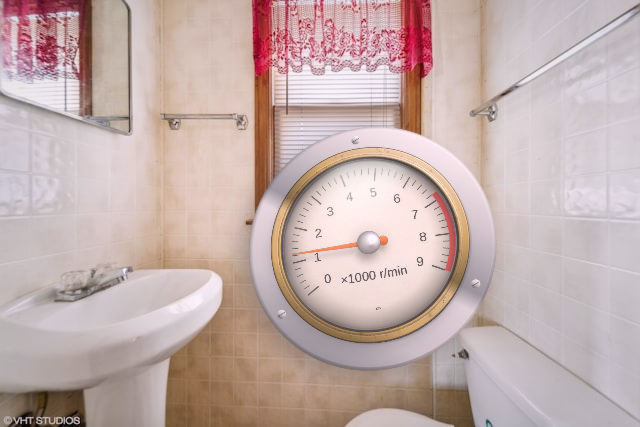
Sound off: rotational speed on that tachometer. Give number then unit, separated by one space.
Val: 1200 rpm
